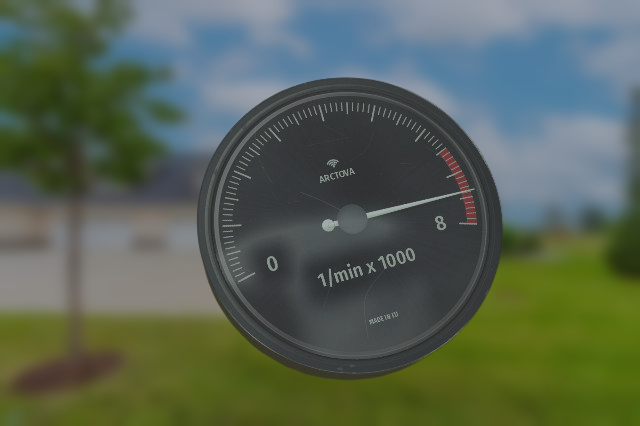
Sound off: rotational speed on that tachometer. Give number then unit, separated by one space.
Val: 7400 rpm
